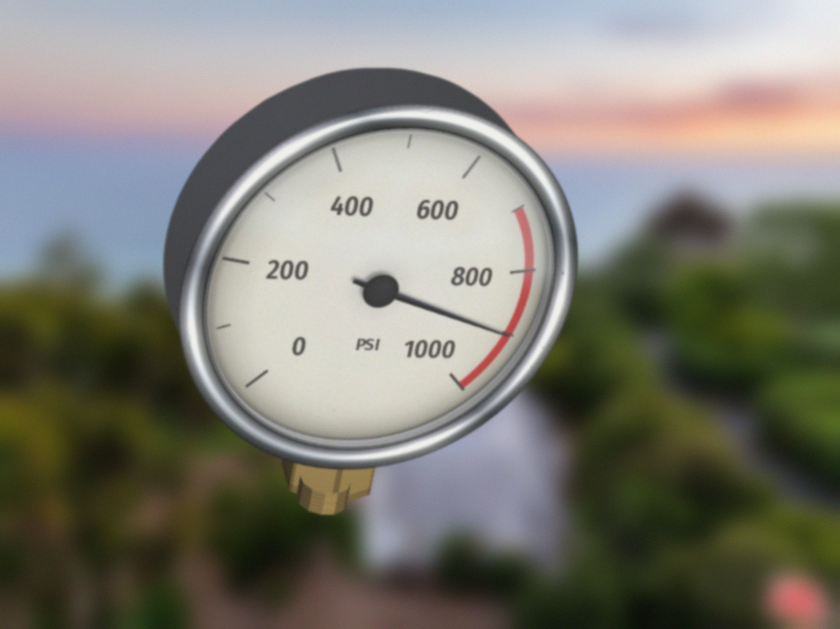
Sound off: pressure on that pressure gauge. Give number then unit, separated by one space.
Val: 900 psi
